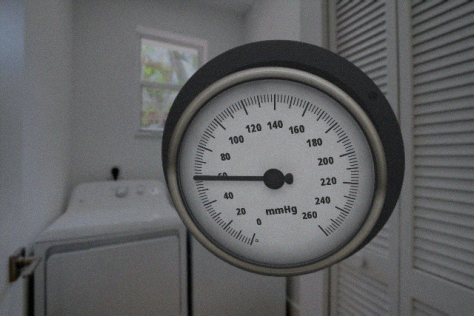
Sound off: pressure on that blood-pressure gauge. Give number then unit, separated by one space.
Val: 60 mmHg
